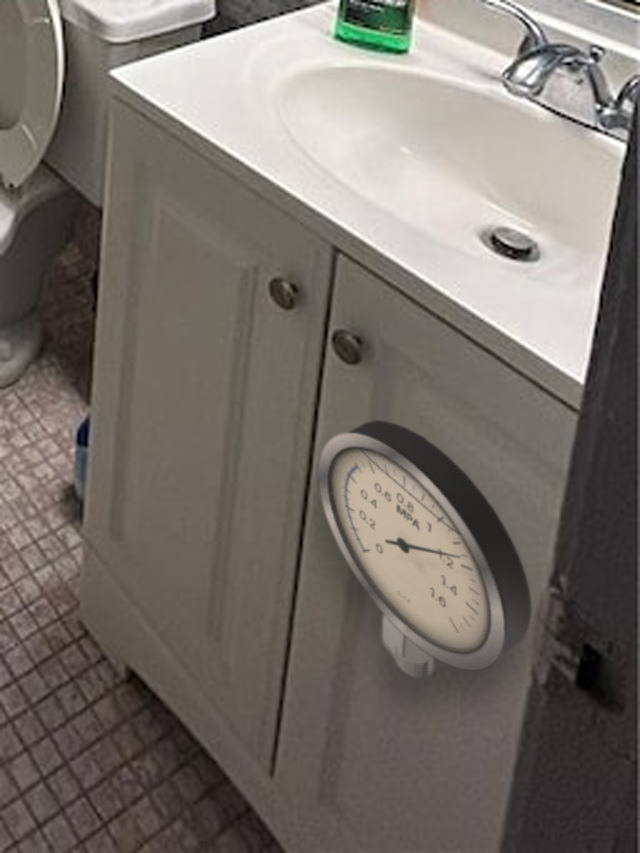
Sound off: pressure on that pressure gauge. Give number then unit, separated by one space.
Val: 1.15 MPa
